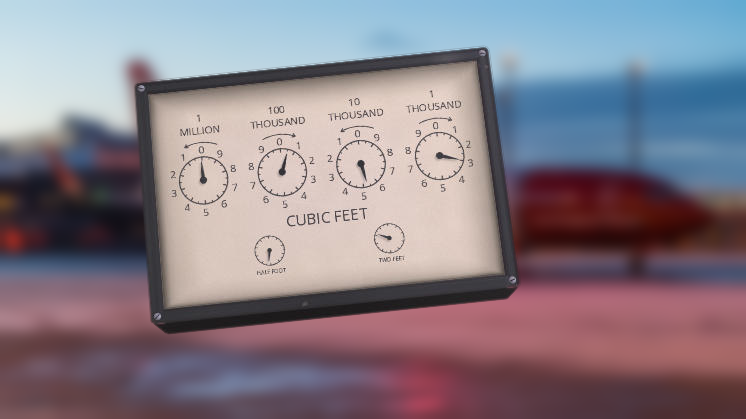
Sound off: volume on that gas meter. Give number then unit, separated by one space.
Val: 5300 ft³
